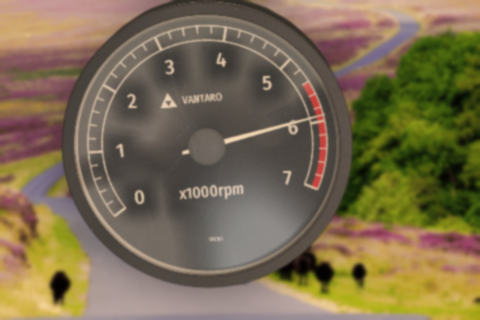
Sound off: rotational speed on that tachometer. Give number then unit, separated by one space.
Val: 5900 rpm
